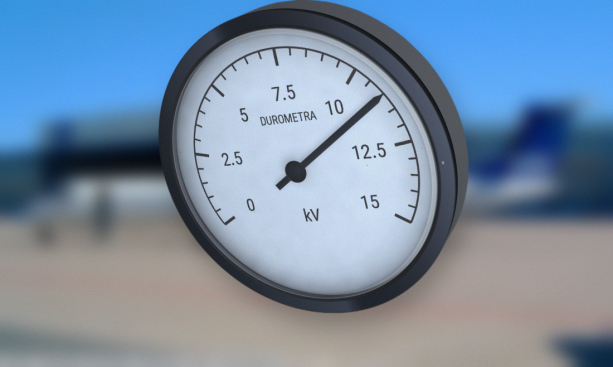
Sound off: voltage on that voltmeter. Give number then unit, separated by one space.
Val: 11 kV
